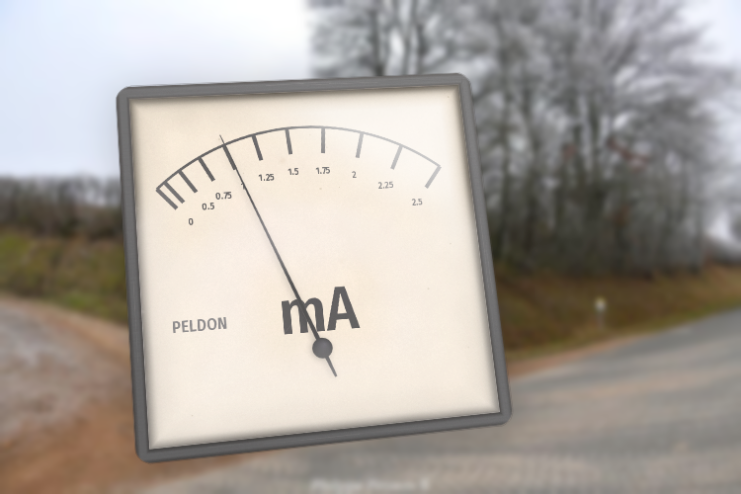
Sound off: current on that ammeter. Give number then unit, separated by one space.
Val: 1 mA
